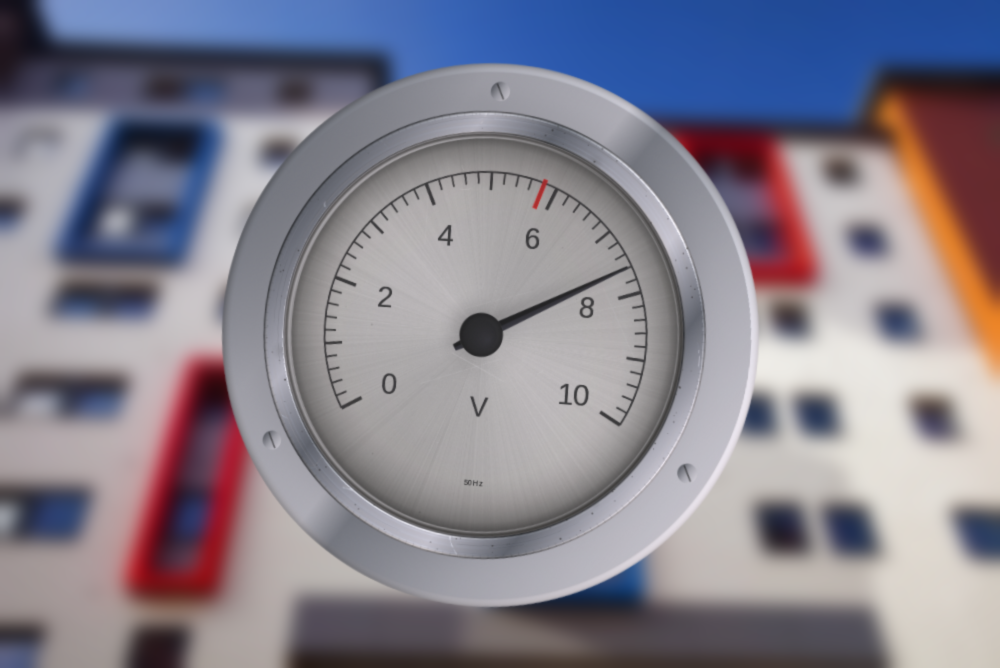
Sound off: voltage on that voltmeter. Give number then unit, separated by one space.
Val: 7.6 V
